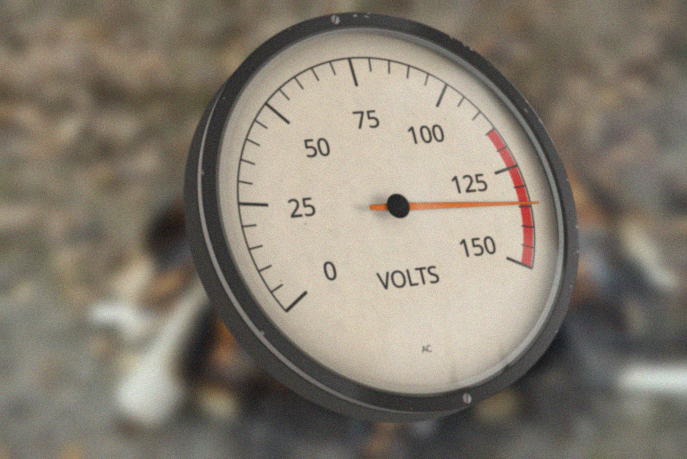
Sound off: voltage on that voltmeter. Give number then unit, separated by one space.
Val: 135 V
